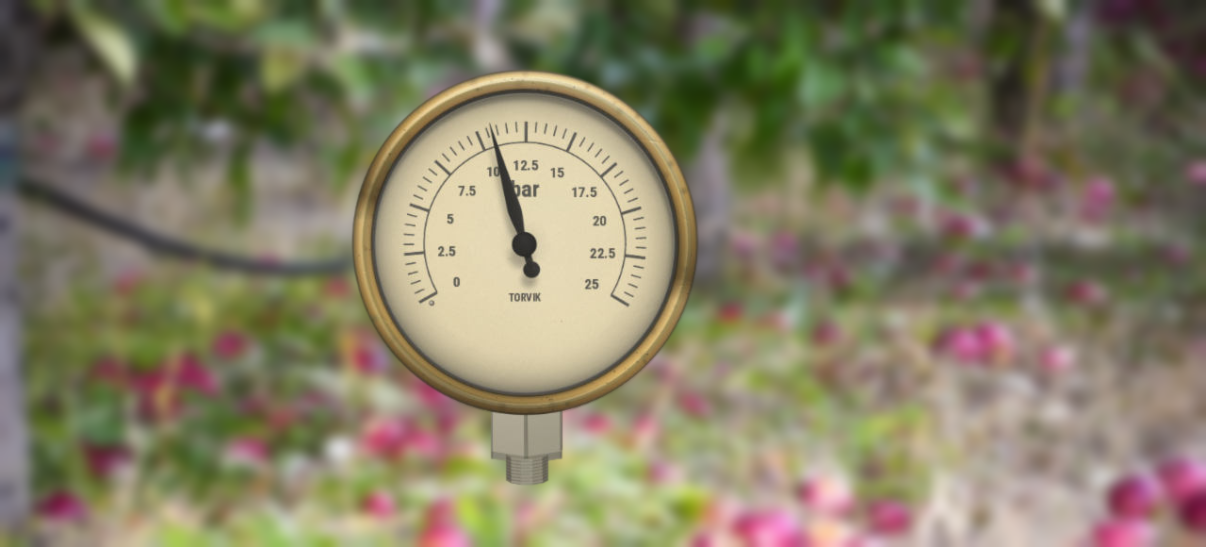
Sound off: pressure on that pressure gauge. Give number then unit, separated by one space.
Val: 10.75 bar
